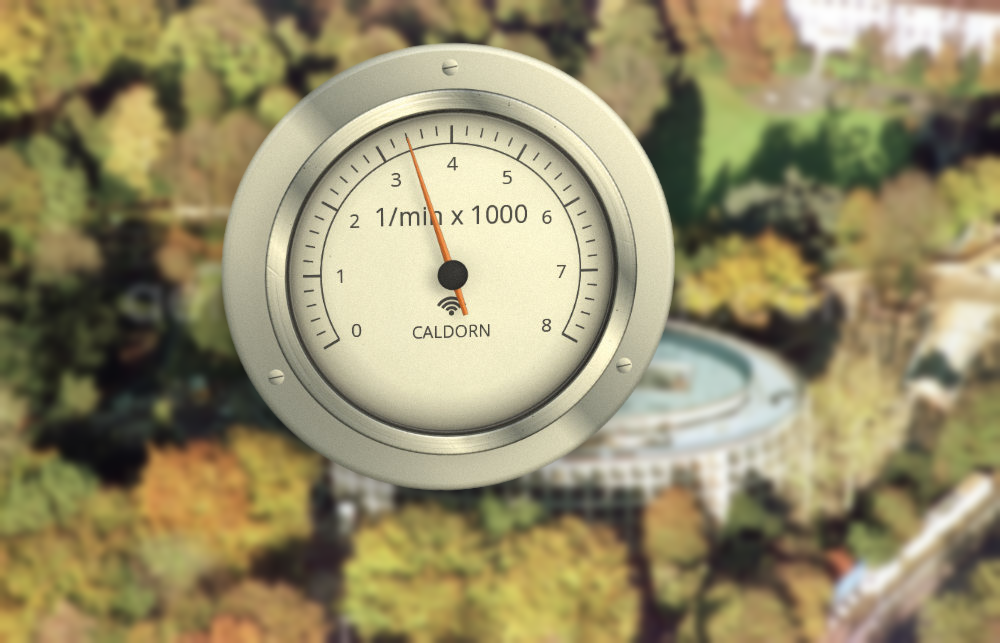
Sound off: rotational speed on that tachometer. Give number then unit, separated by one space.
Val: 3400 rpm
